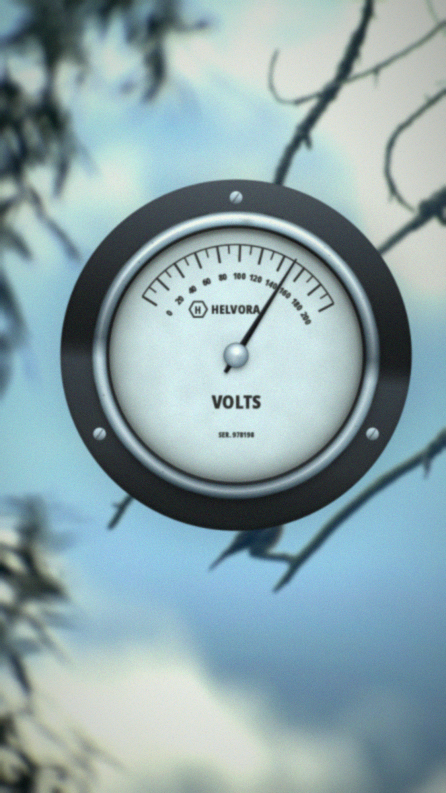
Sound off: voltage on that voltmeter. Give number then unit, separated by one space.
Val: 150 V
